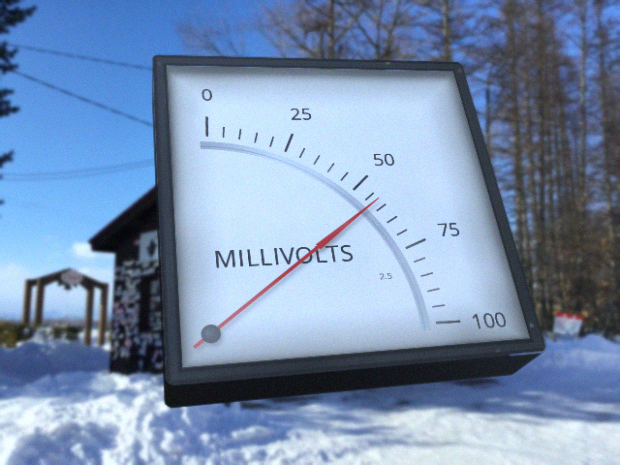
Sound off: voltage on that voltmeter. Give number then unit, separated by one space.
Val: 57.5 mV
